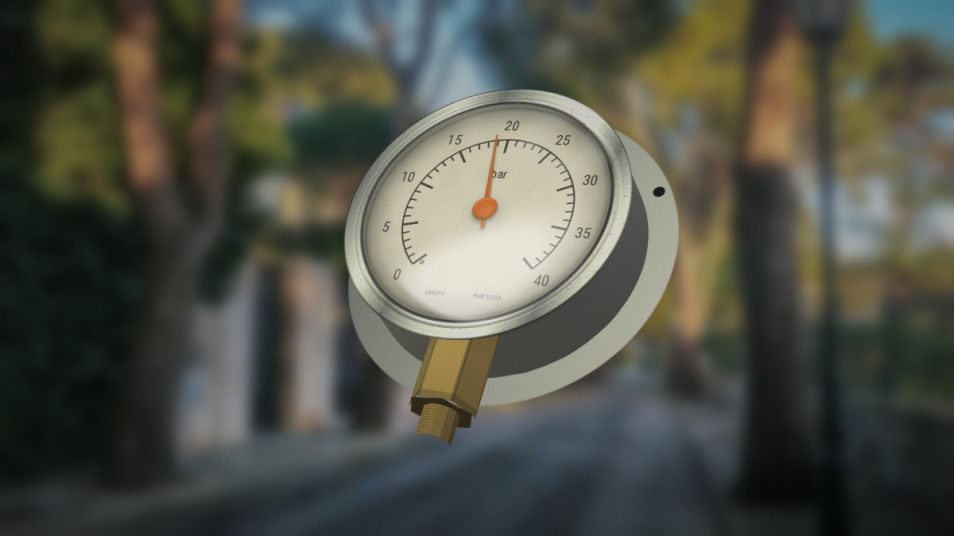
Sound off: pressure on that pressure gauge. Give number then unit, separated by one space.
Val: 19 bar
